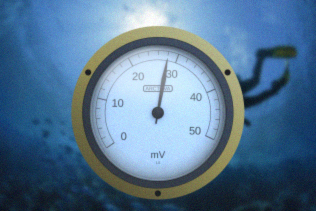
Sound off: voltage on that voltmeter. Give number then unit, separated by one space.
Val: 28 mV
